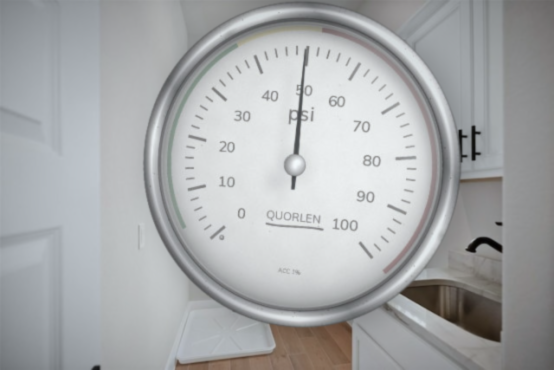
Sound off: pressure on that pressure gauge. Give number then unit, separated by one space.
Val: 50 psi
